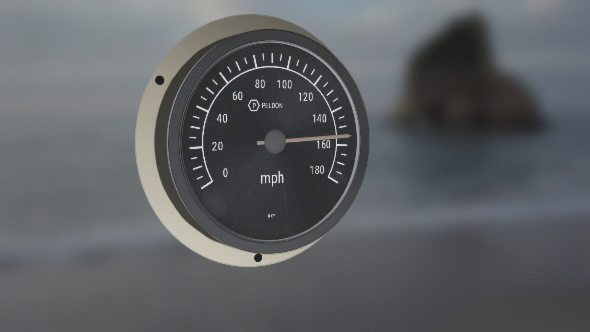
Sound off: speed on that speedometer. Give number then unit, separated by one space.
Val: 155 mph
